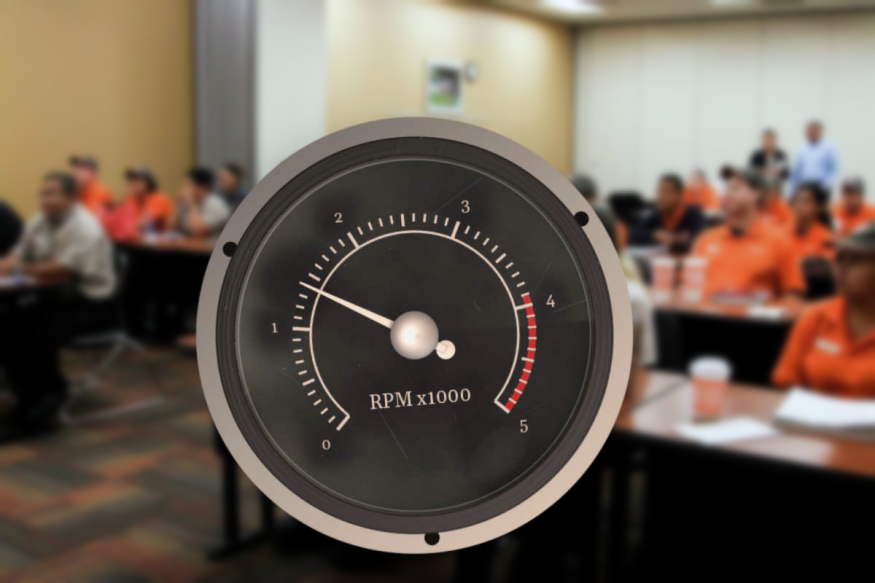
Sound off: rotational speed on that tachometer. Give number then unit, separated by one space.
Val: 1400 rpm
